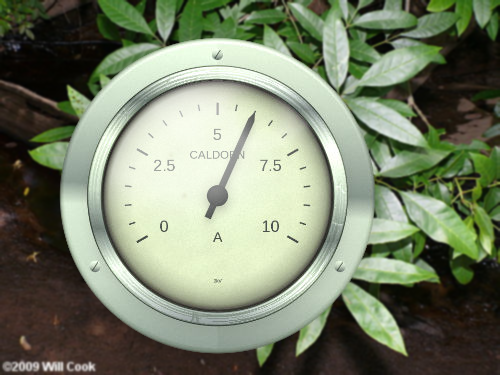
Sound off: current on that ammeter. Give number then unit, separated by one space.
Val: 6 A
